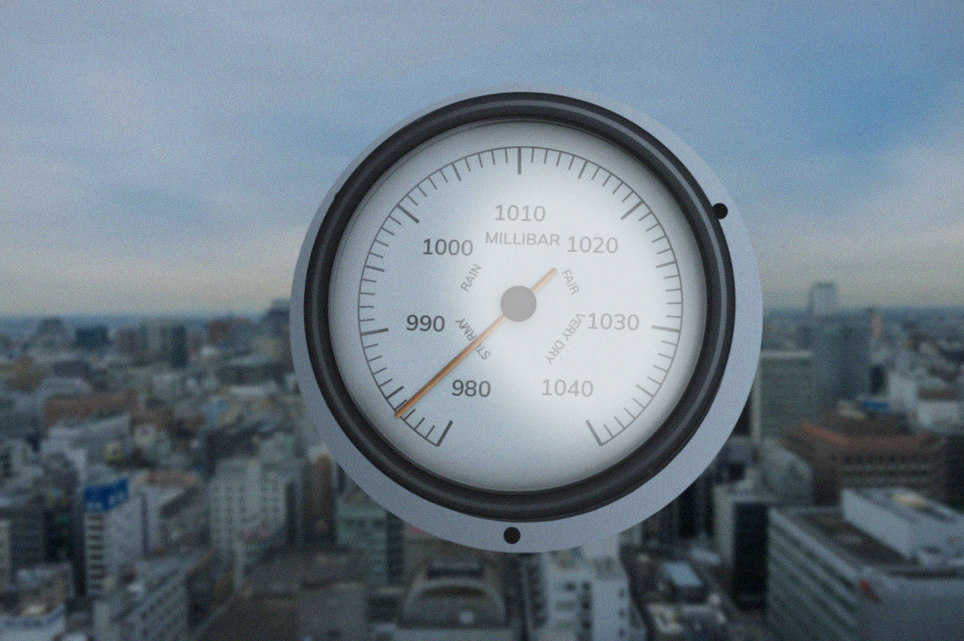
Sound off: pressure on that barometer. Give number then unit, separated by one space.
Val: 983.5 mbar
